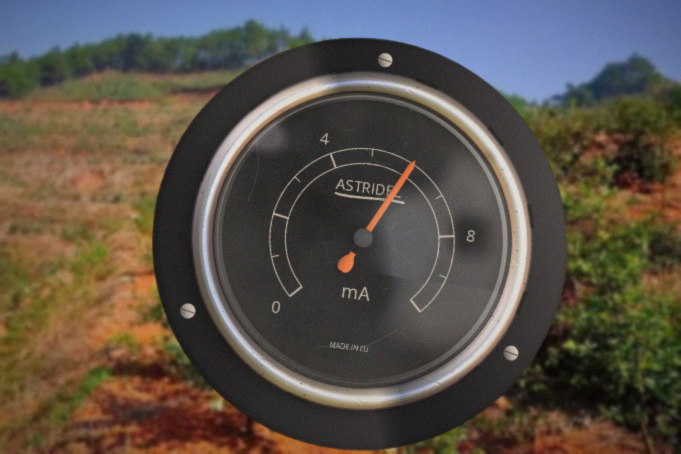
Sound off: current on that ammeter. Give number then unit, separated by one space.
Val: 6 mA
